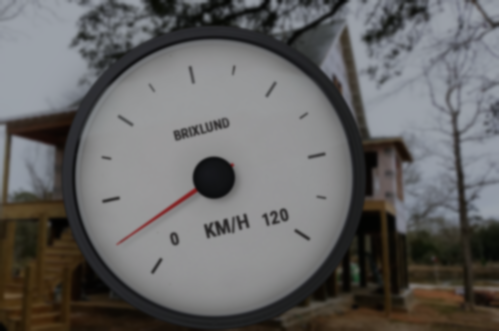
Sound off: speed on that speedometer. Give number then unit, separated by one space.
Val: 10 km/h
